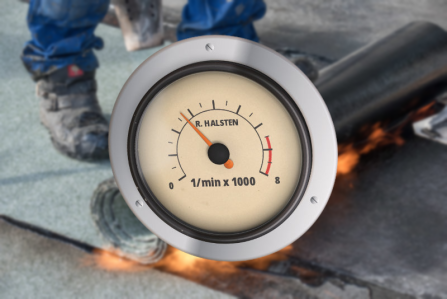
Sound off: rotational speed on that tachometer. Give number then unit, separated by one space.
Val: 2750 rpm
